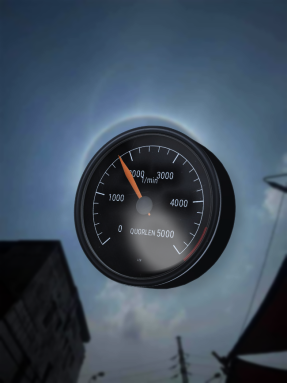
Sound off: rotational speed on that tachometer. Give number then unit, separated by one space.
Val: 1800 rpm
